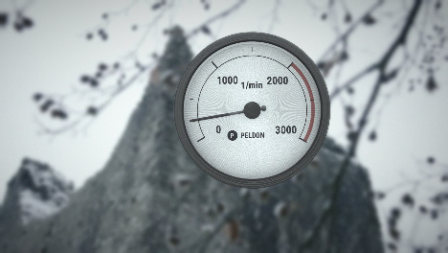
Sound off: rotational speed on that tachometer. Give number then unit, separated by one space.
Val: 250 rpm
